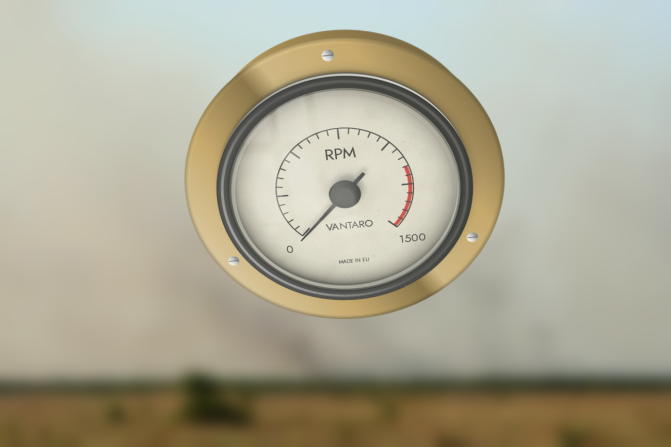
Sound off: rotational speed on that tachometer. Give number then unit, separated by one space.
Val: 0 rpm
